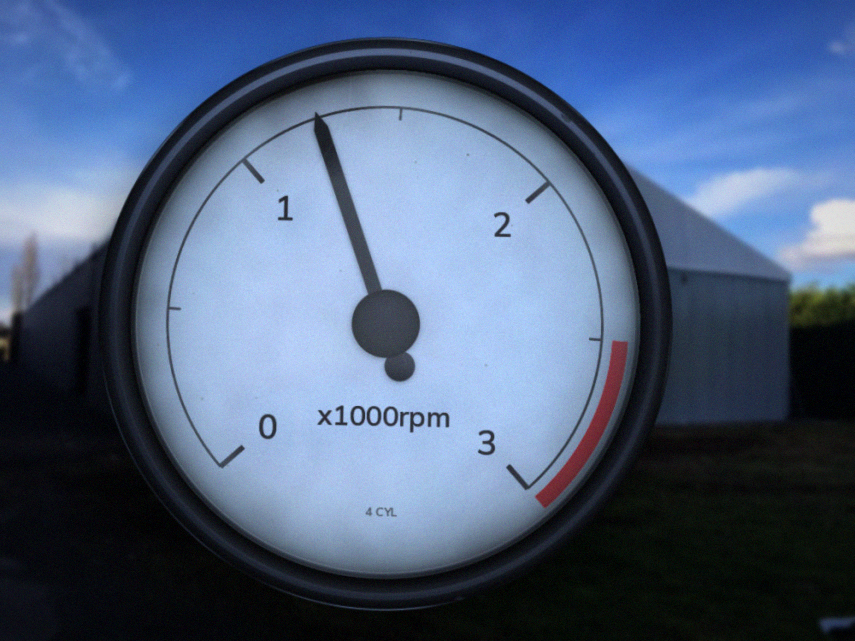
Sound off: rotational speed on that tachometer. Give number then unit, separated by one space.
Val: 1250 rpm
